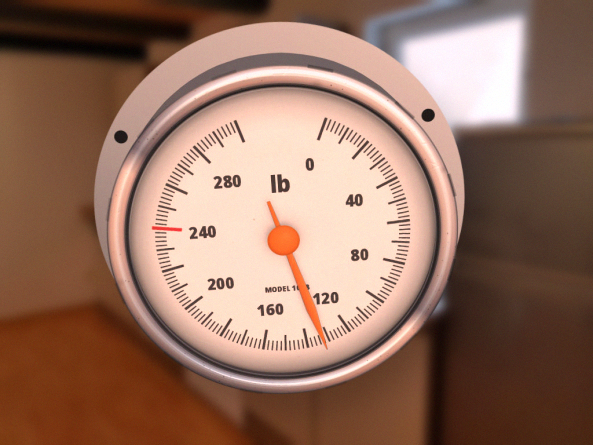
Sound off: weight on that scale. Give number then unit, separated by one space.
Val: 132 lb
